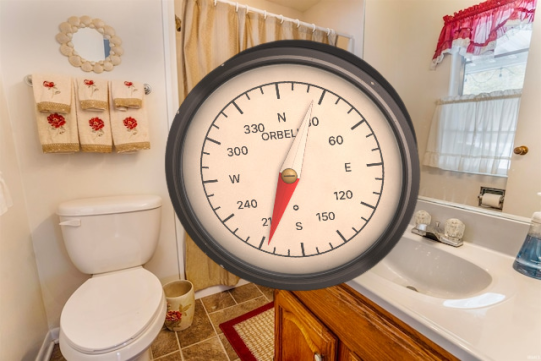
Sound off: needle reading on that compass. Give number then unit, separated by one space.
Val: 205 °
